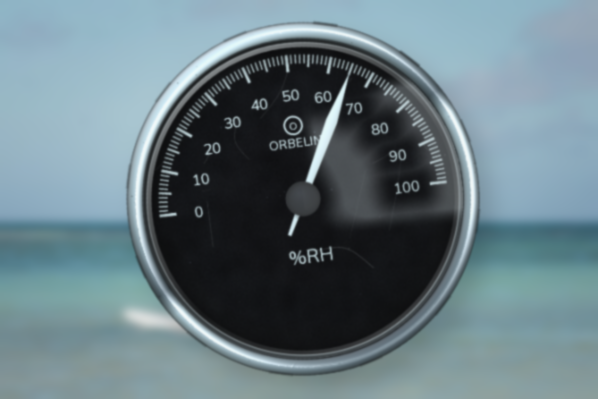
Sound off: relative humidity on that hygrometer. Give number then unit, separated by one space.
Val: 65 %
